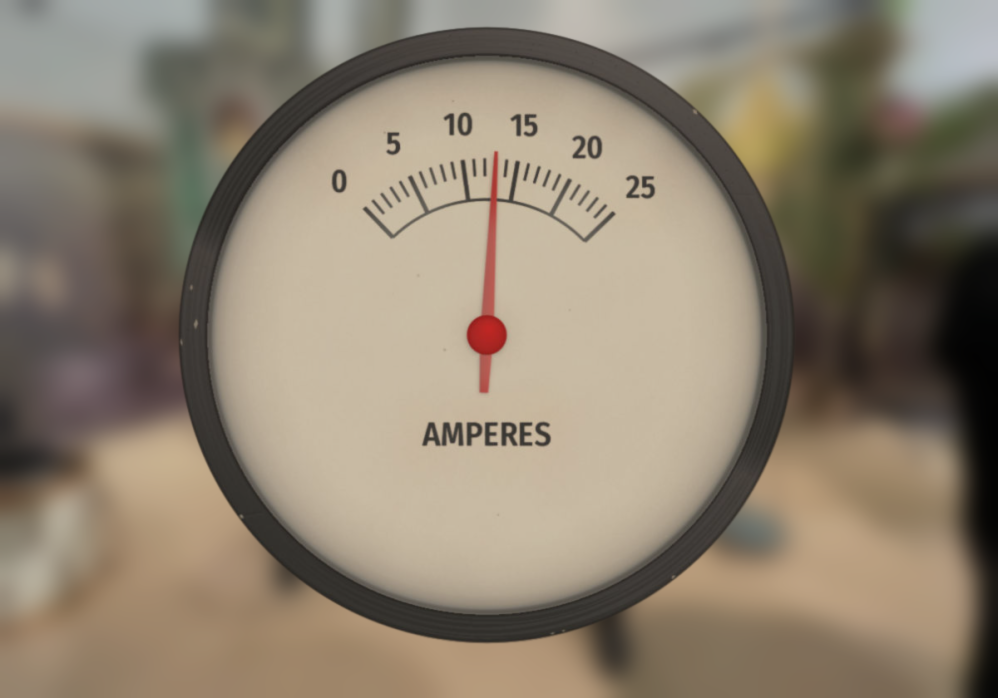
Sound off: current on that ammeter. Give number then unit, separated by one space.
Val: 13 A
